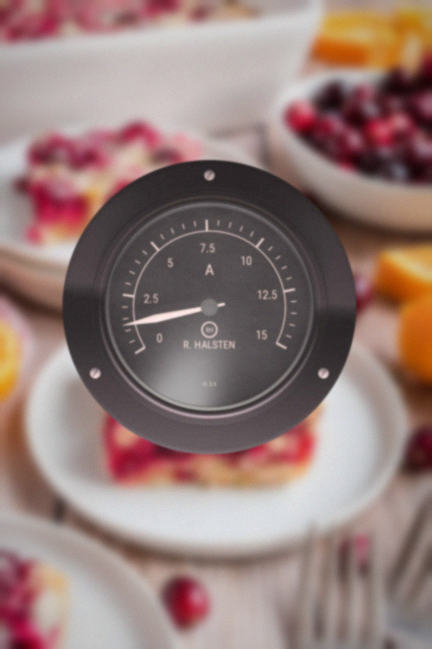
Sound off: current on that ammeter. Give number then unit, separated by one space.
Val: 1.25 A
